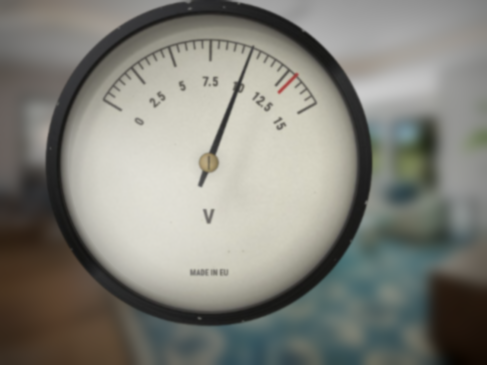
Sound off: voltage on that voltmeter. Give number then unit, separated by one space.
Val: 10 V
